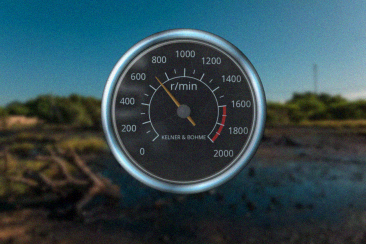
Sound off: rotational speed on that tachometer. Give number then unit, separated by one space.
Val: 700 rpm
